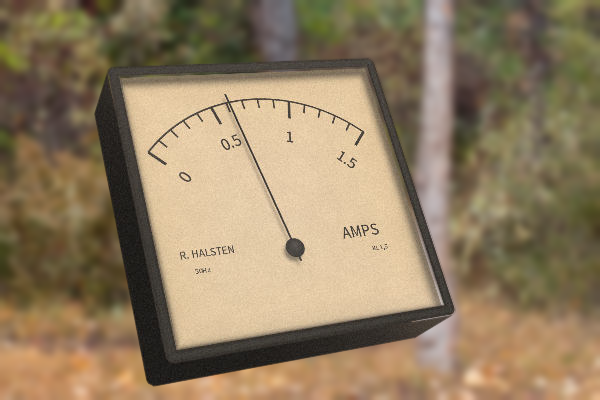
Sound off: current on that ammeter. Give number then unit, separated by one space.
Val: 0.6 A
